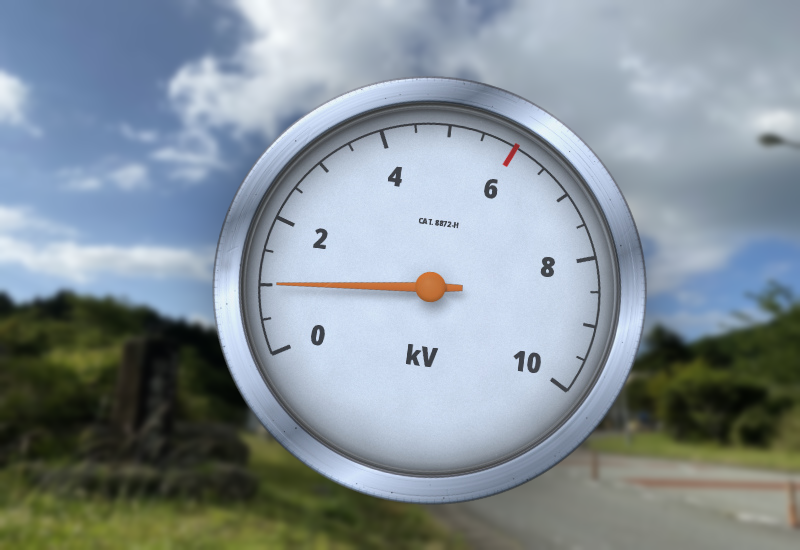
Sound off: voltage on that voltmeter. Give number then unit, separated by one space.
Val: 1 kV
